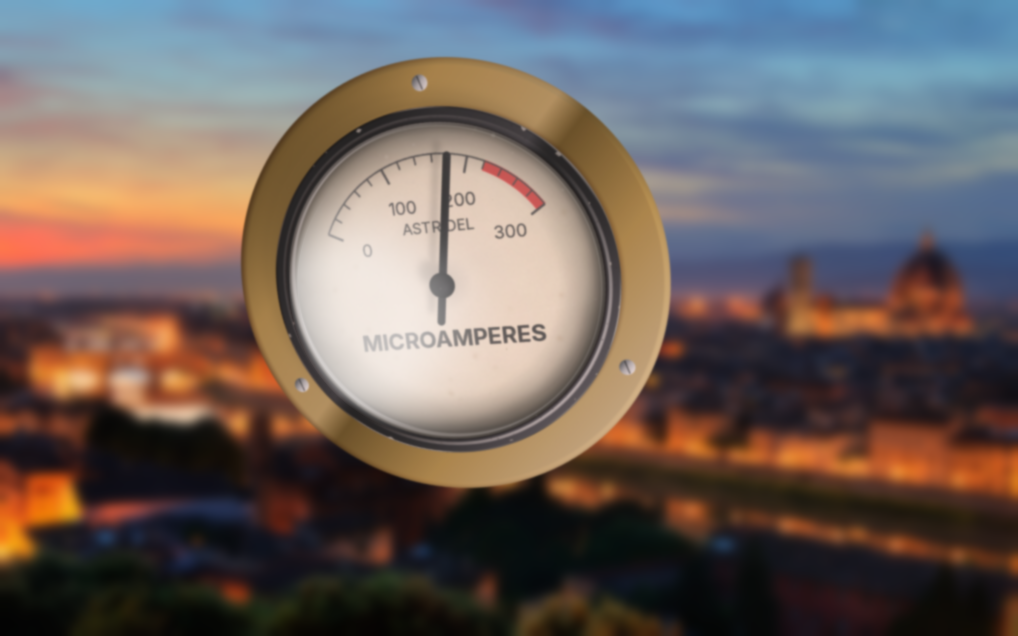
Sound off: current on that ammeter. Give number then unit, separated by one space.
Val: 180 µA
